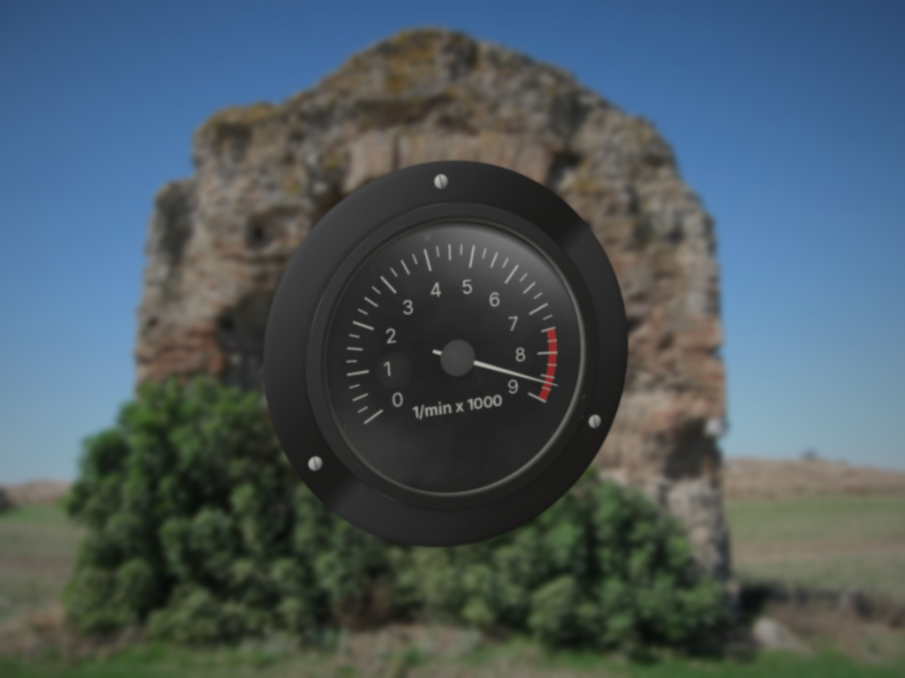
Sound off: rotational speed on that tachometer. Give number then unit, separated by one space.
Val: 8625 rpm
